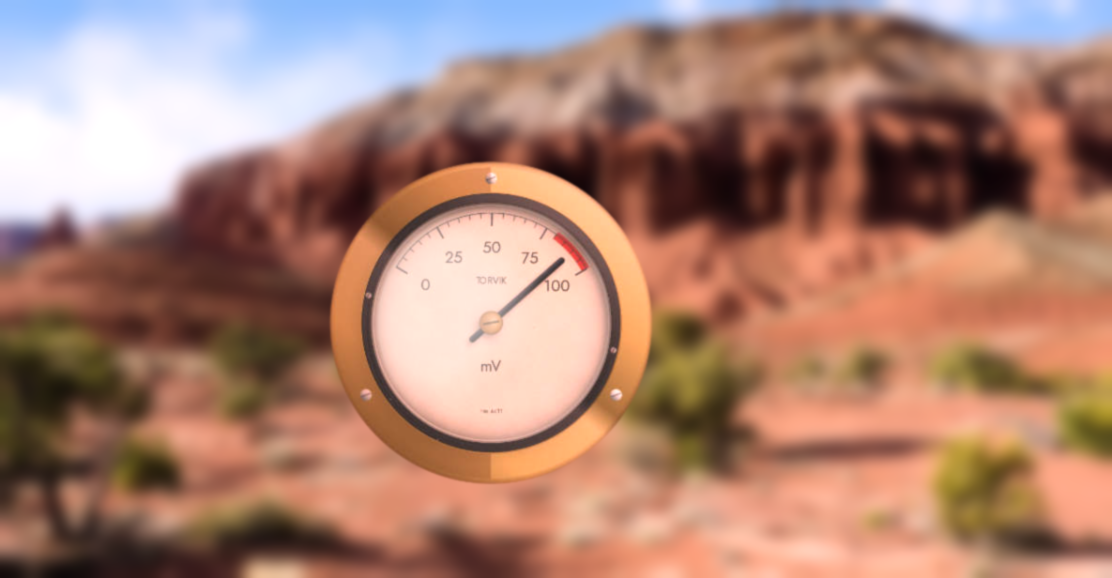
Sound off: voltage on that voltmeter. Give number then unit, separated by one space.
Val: 90 mV
